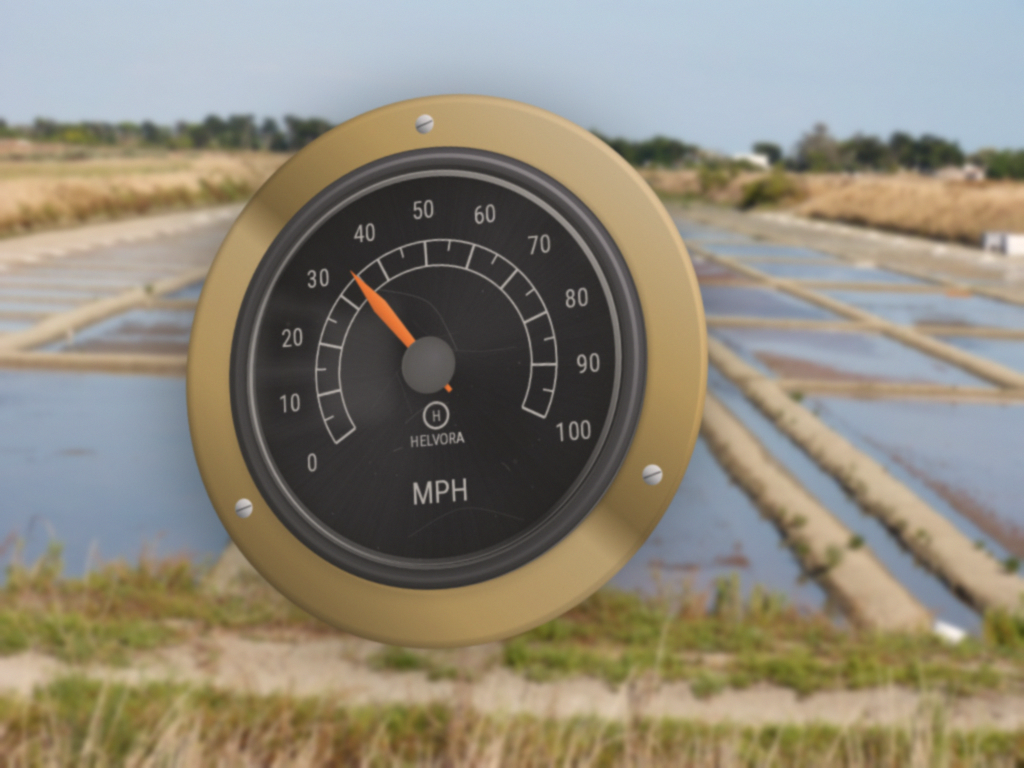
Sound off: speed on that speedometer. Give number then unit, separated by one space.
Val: 35 mph
